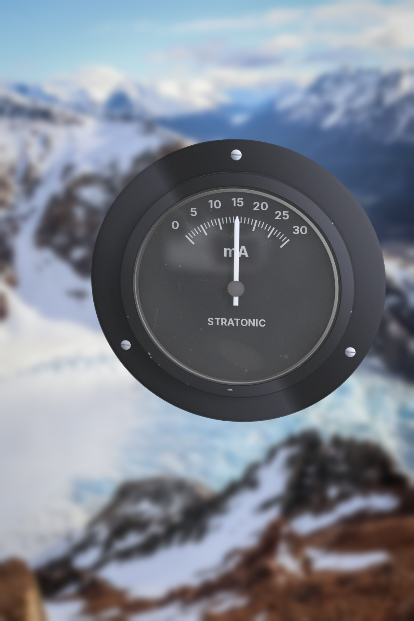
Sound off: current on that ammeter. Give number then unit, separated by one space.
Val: 15 mA
